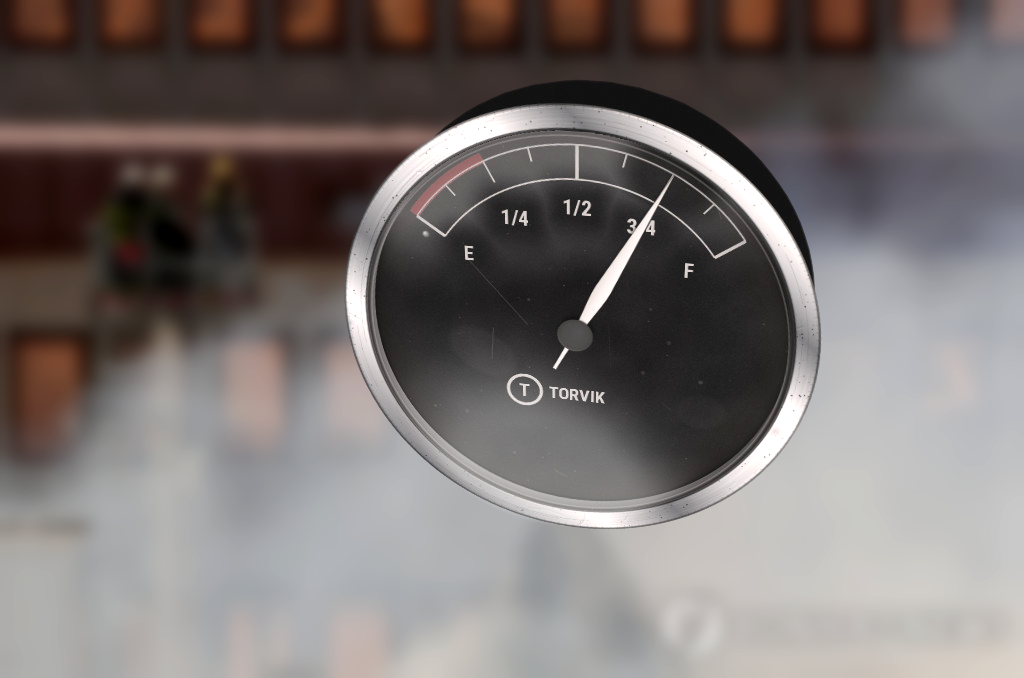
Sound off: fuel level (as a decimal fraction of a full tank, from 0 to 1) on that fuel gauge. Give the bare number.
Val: 0.75
